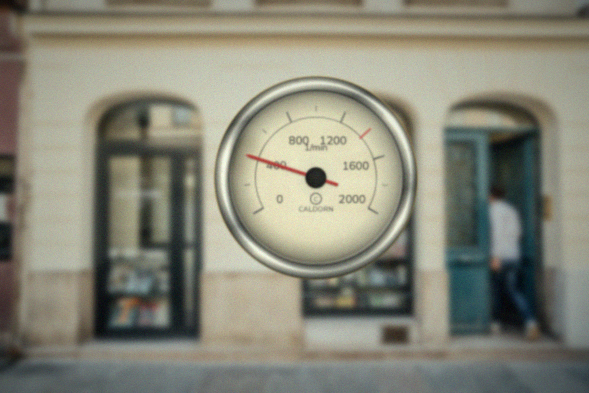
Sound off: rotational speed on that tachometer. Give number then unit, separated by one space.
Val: 400 rpm
